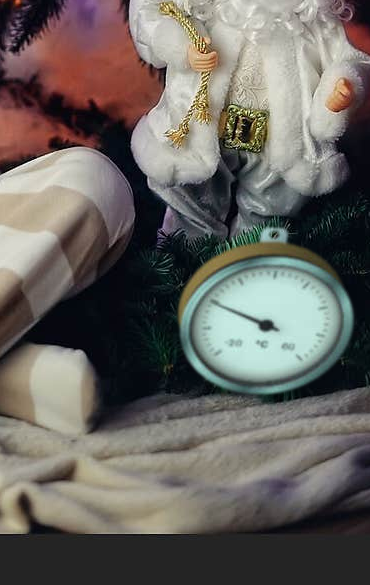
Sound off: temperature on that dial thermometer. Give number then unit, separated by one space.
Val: 0 °C
